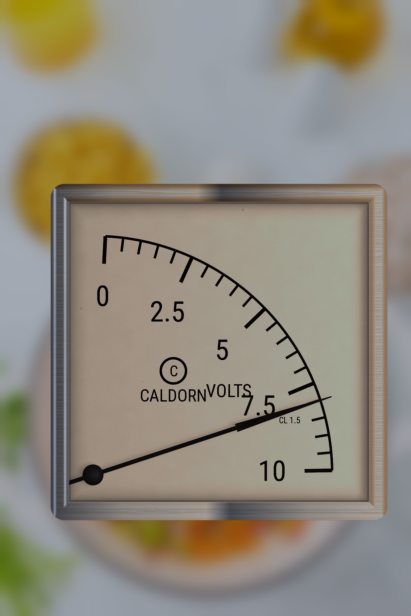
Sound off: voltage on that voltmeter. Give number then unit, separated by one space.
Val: 8 V
